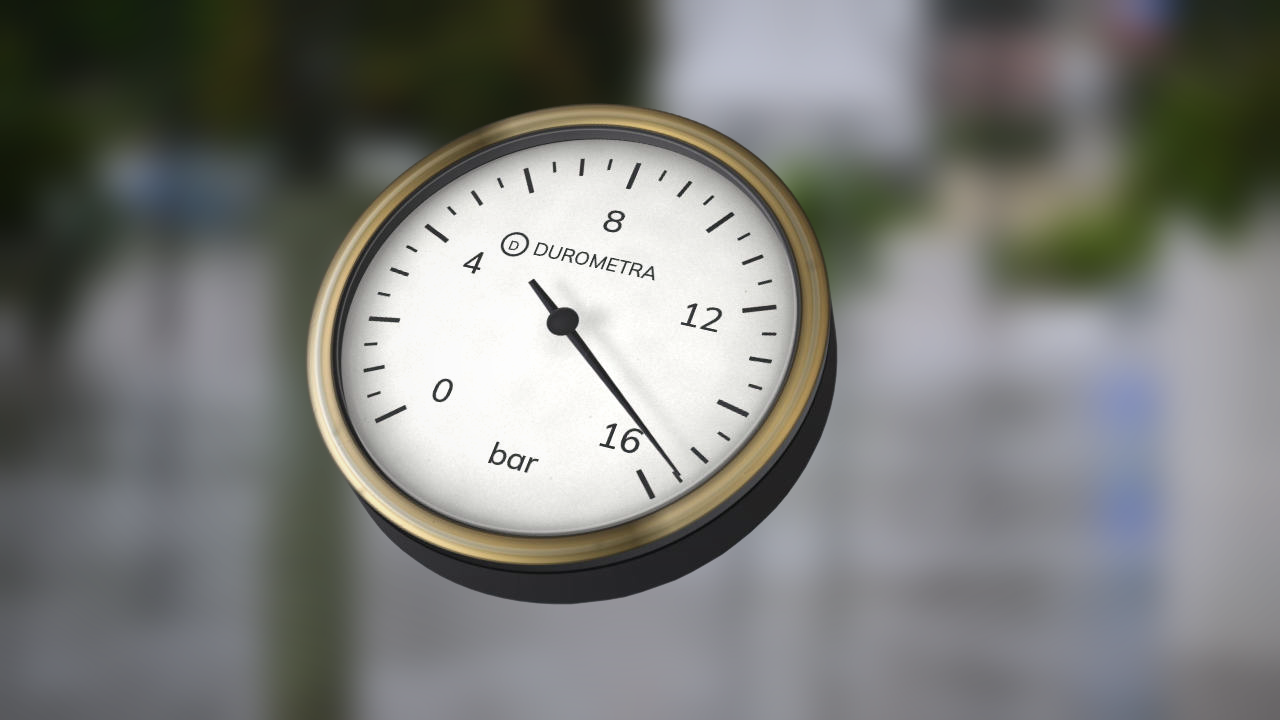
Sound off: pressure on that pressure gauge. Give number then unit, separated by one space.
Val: 15.5 bar
